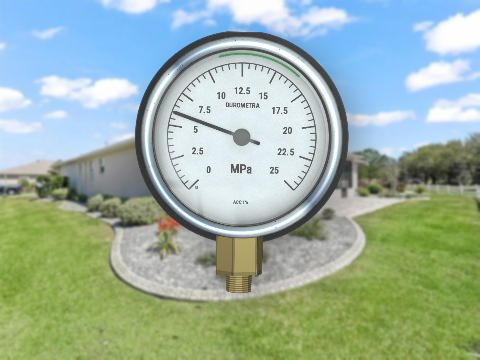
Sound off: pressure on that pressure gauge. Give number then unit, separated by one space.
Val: 6 MPa
